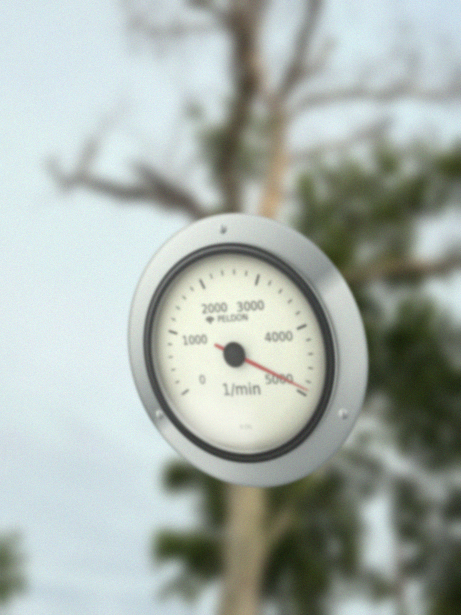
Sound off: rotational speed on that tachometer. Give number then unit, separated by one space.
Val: 4900 rpm
